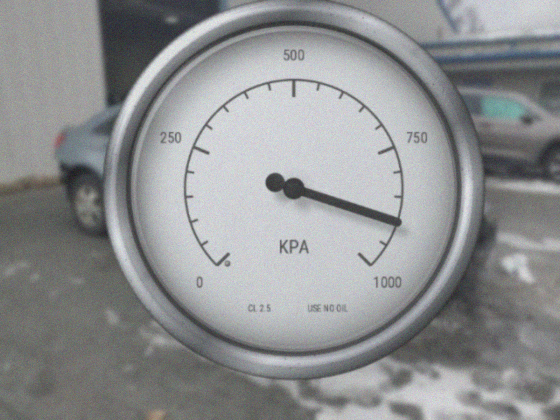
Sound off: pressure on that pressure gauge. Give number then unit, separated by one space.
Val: 900 kPa
